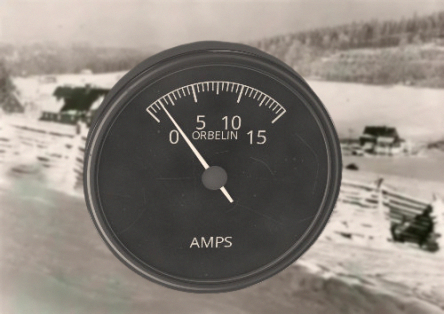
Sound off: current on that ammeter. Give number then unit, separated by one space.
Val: 1.5 A
